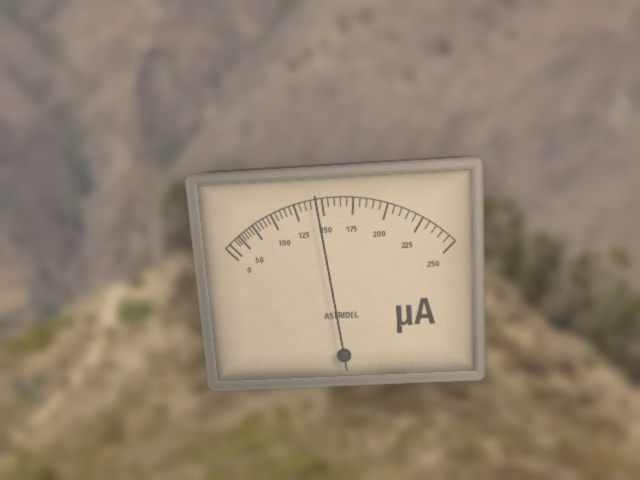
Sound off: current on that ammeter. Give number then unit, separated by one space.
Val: 145 µA
